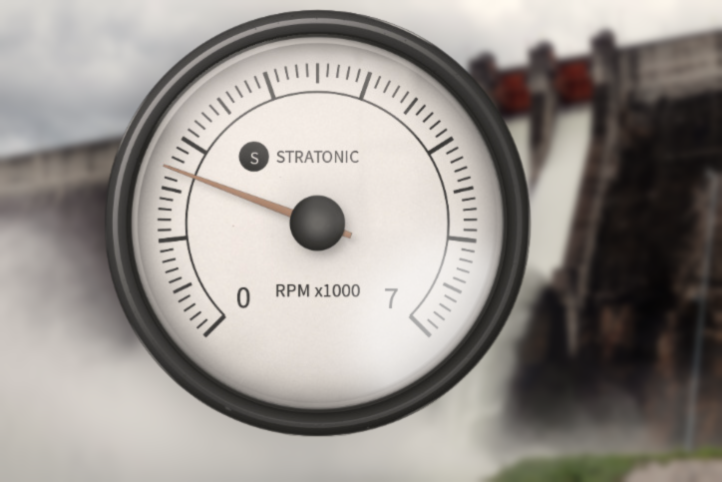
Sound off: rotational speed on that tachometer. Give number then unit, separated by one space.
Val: 1700 rpm
